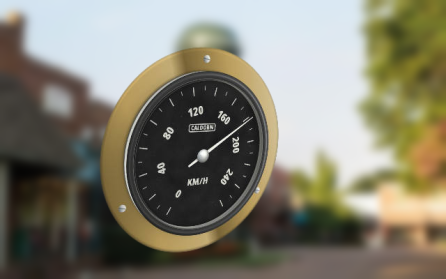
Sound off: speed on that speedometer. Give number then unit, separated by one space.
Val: 180 km/h
